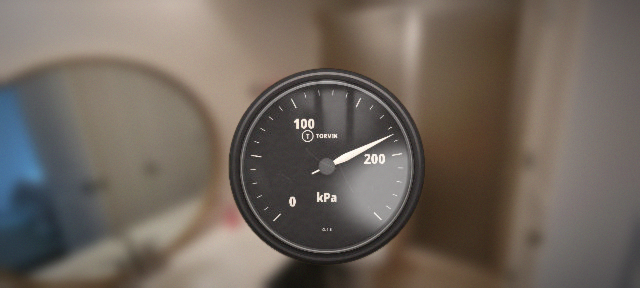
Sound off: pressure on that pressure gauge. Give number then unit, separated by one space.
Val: 185 kPa
